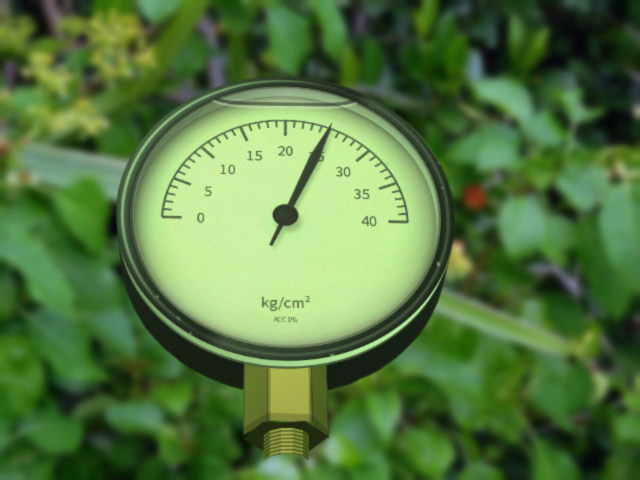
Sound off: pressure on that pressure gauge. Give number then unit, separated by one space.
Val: 25 kg/cm²
